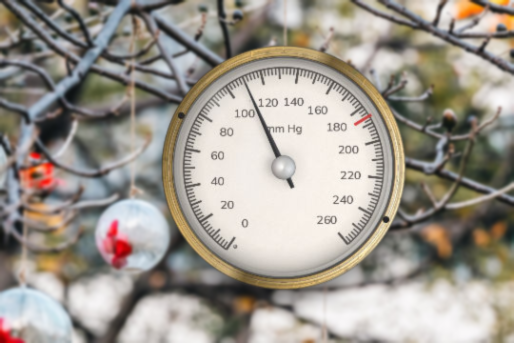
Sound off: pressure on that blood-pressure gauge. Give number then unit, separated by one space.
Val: 110 mmHg
